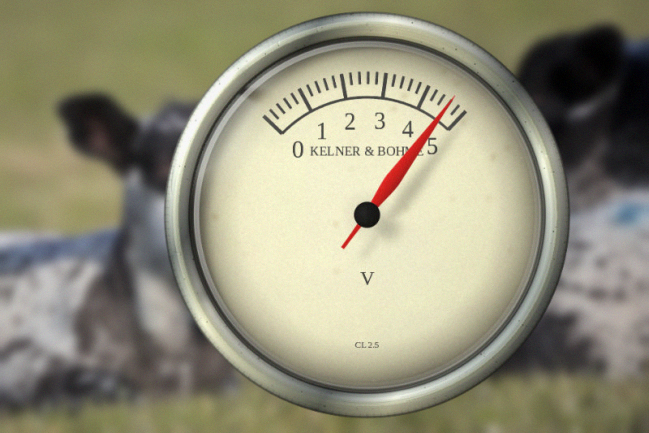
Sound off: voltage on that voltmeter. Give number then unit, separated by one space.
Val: 4.6 V
